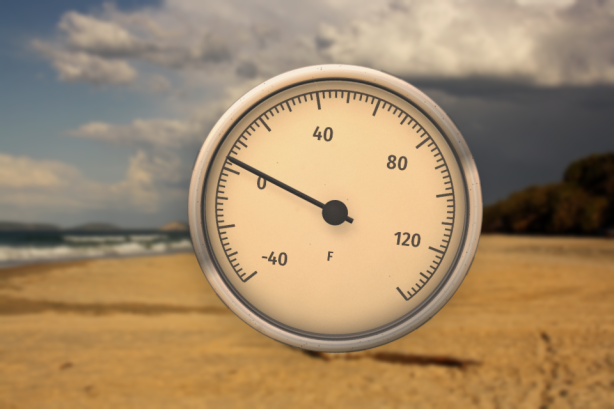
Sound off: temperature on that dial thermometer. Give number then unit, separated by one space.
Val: 4 °F
